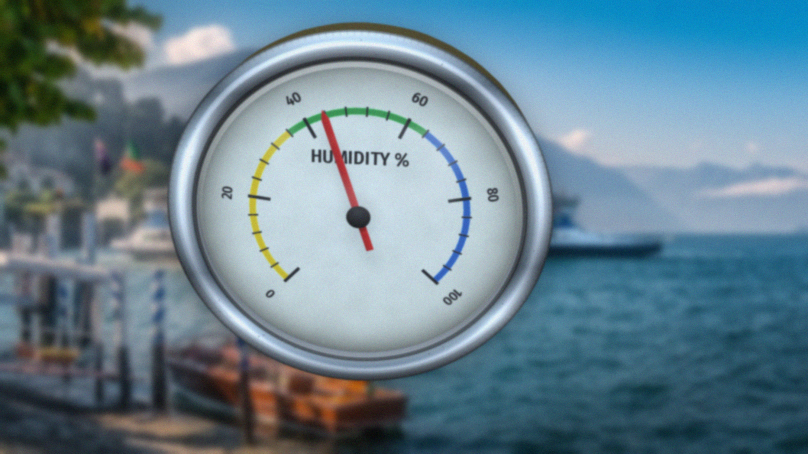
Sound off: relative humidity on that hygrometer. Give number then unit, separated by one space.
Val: 44 %
